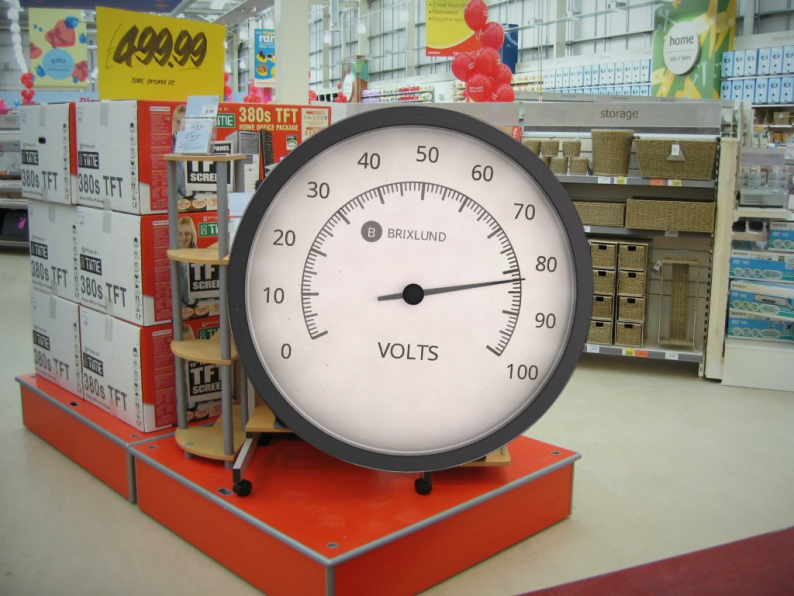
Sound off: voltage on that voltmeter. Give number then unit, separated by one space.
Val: 82 V
